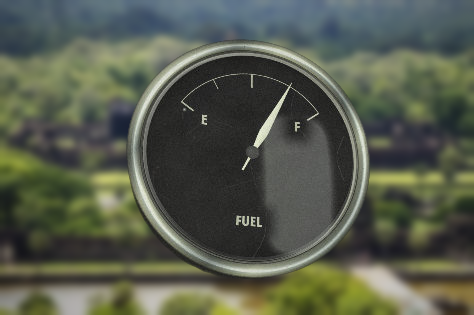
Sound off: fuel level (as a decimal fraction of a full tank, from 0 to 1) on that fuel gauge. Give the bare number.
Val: 0.75
